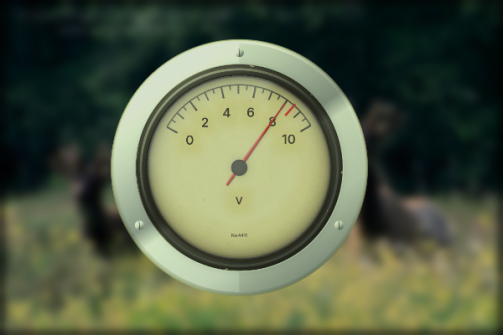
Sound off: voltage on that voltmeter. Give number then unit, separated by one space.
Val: 8 V
